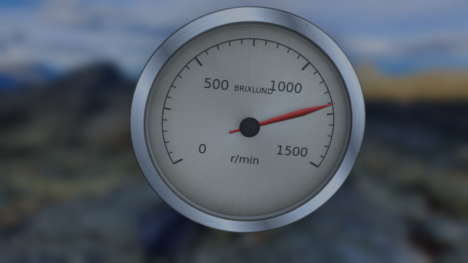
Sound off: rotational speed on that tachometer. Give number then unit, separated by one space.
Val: 1200 rpm
